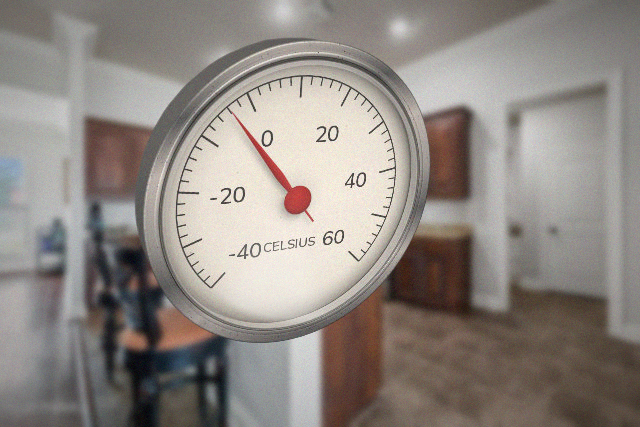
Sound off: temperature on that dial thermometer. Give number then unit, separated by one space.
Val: -4 °C
